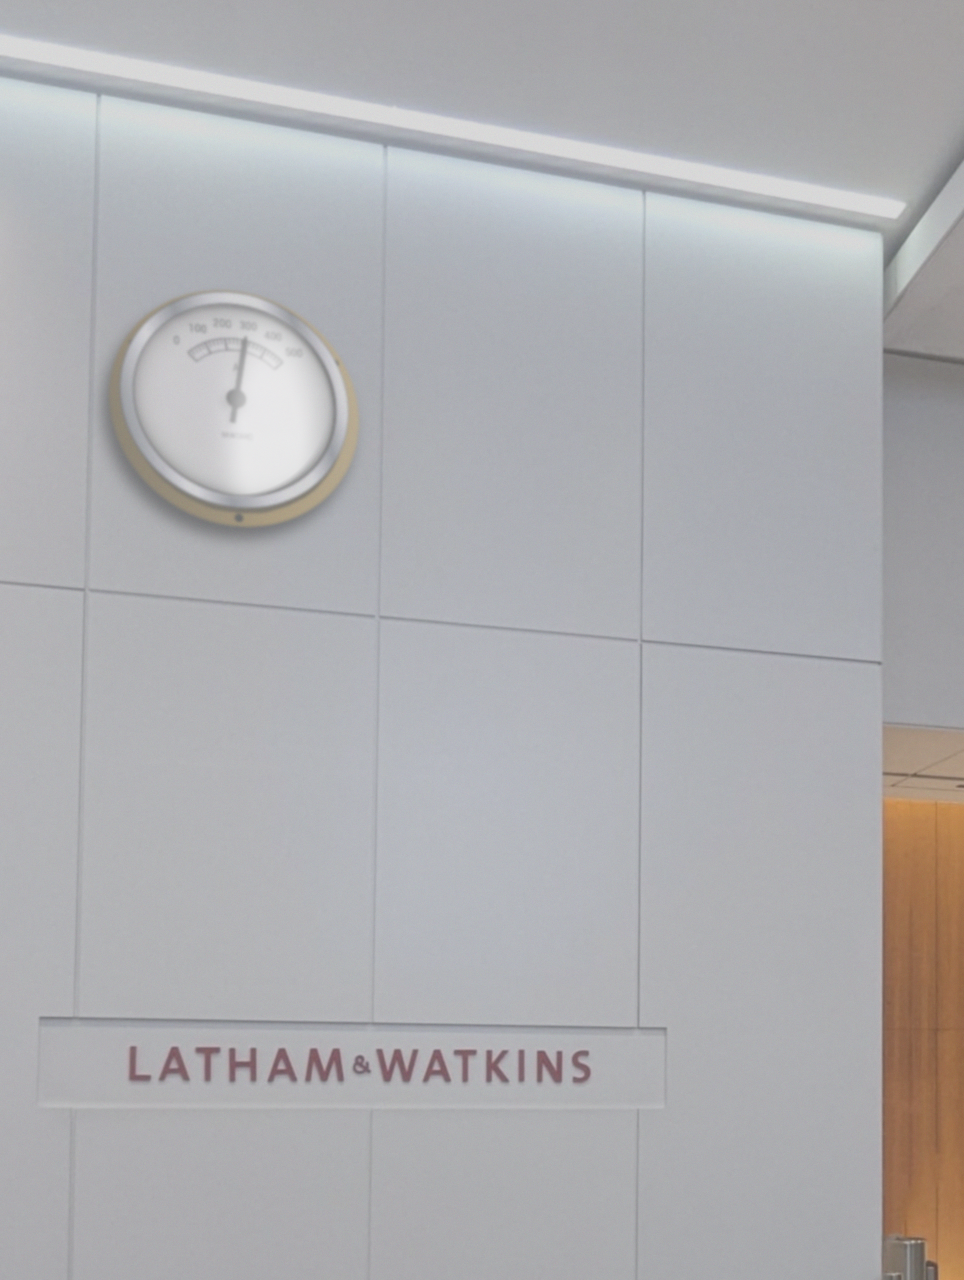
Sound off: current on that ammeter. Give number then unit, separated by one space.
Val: 300 A
